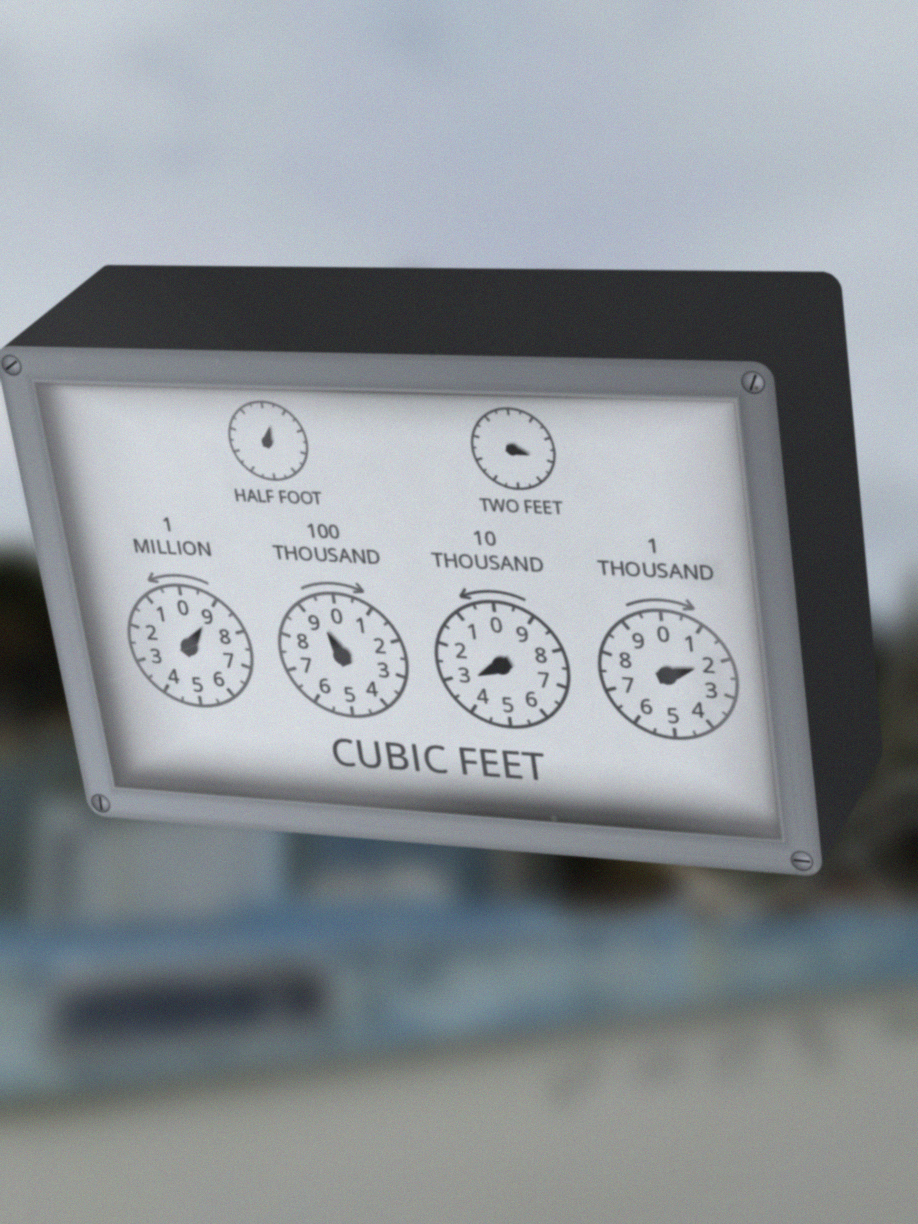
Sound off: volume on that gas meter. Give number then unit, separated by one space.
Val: 893200 ft³
